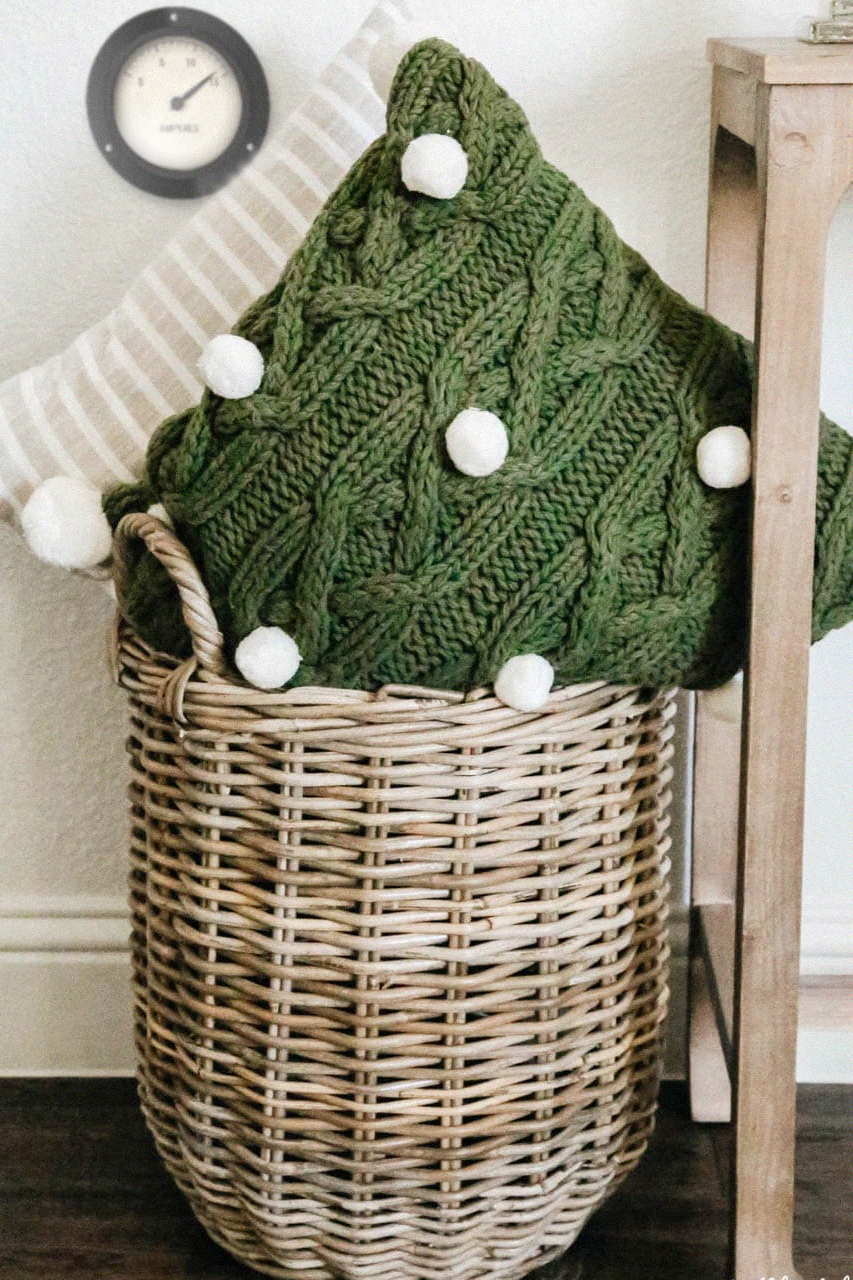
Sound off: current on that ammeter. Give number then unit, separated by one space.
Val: 14 A
